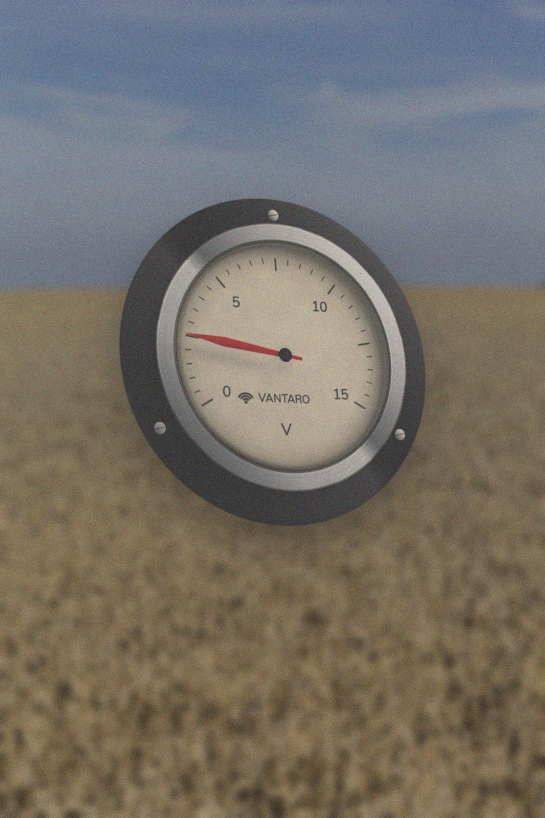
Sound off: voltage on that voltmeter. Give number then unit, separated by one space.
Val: 2.5 V
